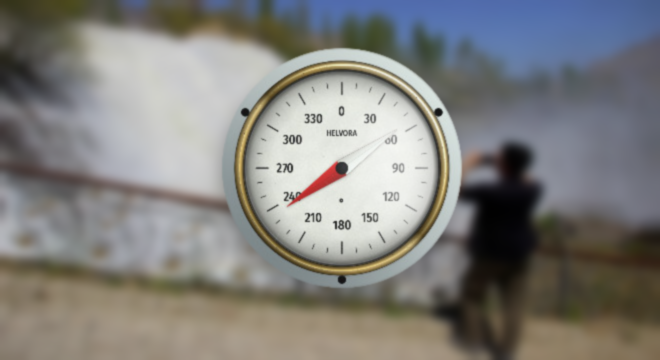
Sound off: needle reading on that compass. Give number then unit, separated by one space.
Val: 235 °
